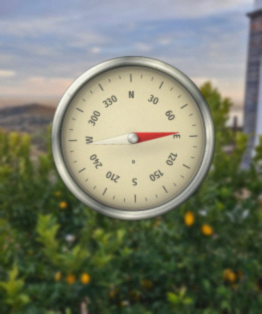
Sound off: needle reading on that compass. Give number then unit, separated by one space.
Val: 85 °
